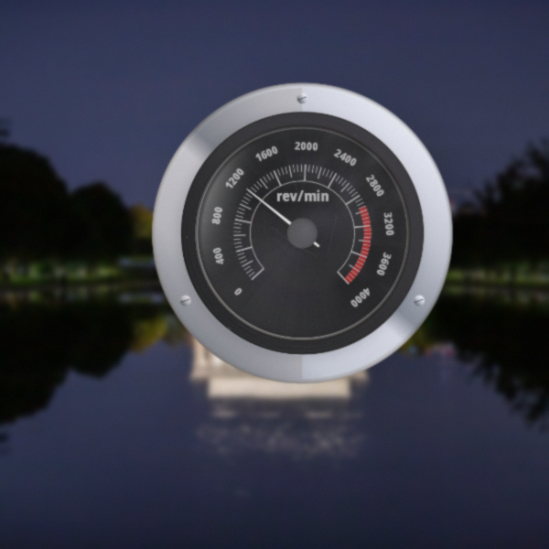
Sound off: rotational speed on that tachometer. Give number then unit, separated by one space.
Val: 1200 rpm
